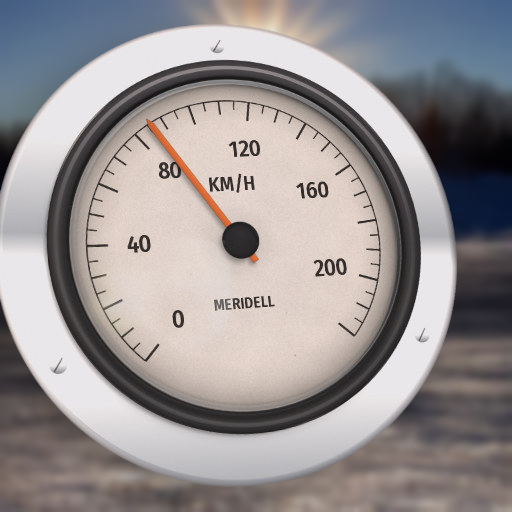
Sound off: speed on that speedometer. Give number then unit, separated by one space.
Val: 85 km/h
